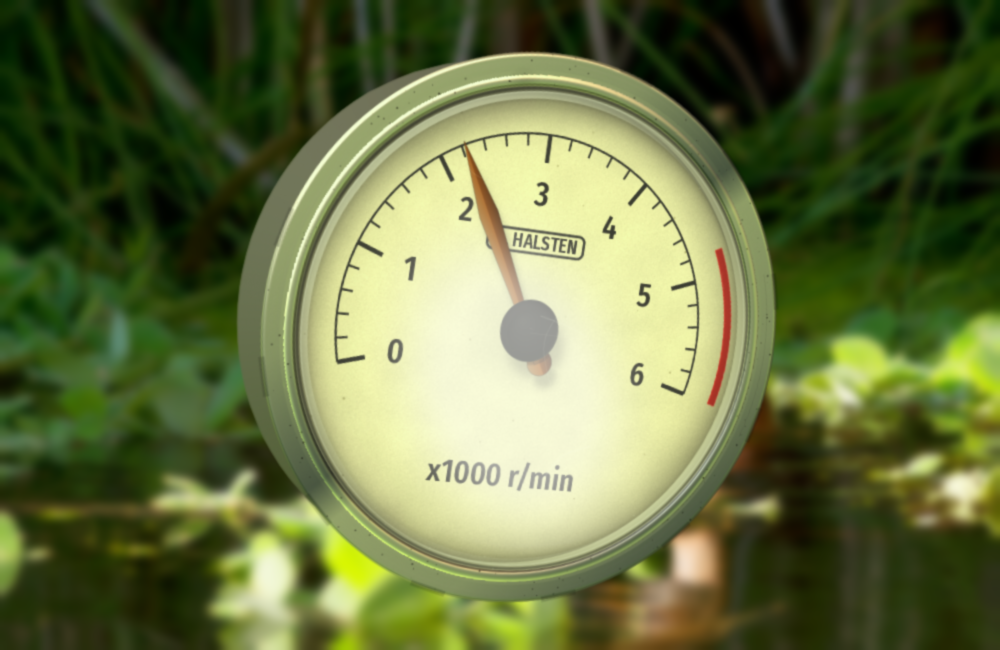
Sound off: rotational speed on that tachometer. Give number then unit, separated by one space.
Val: 2200 rpm
